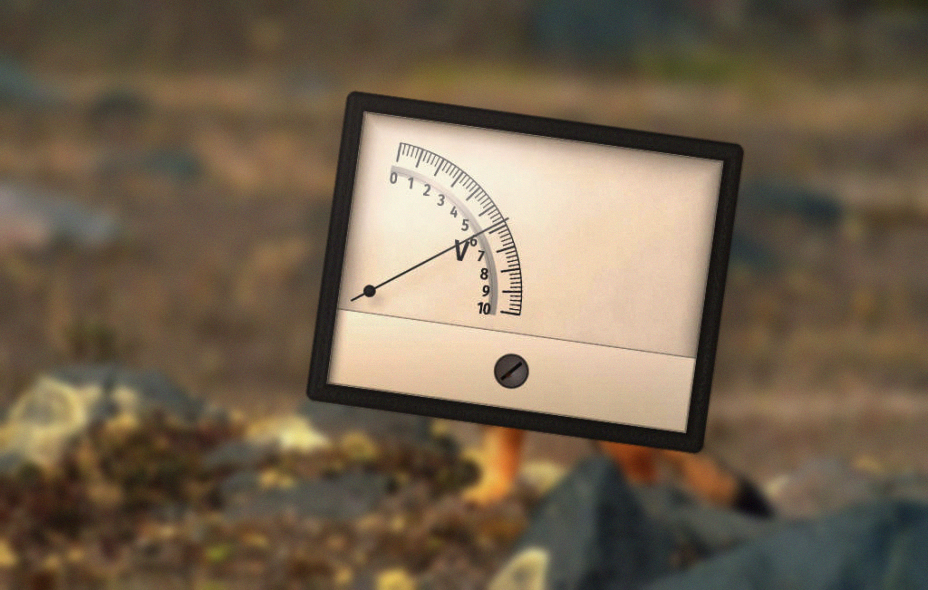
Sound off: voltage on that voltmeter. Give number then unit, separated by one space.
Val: 5.8 V
